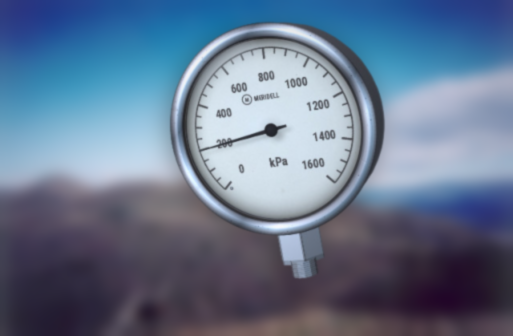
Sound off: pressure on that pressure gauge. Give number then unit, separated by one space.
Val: 200 kPa
